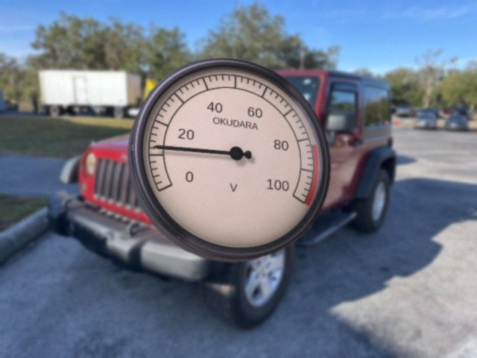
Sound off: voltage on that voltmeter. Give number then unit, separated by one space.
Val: 12 V
